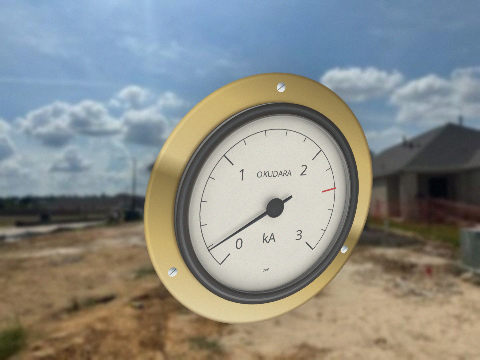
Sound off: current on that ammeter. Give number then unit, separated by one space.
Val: 0.2 kA
